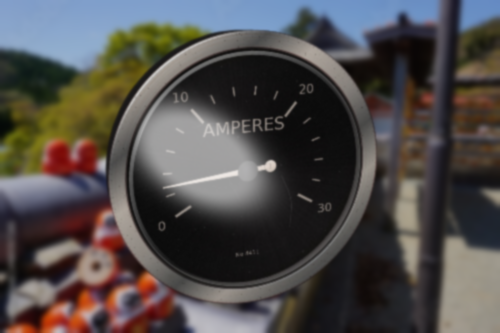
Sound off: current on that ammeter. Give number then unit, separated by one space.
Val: 3 A
